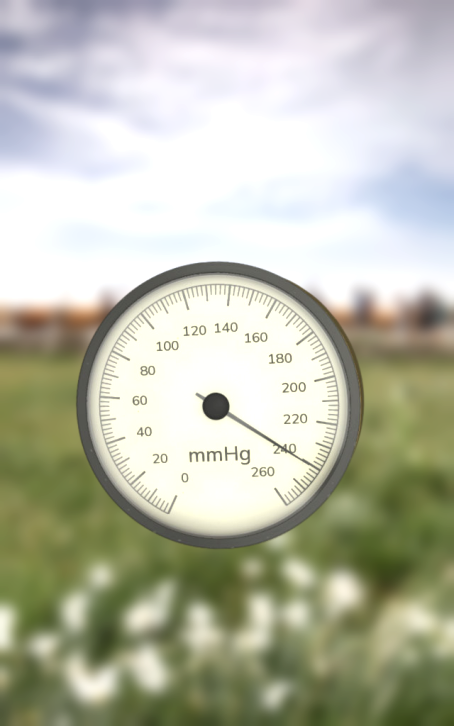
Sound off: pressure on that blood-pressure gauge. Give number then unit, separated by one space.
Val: 240 mmHg
